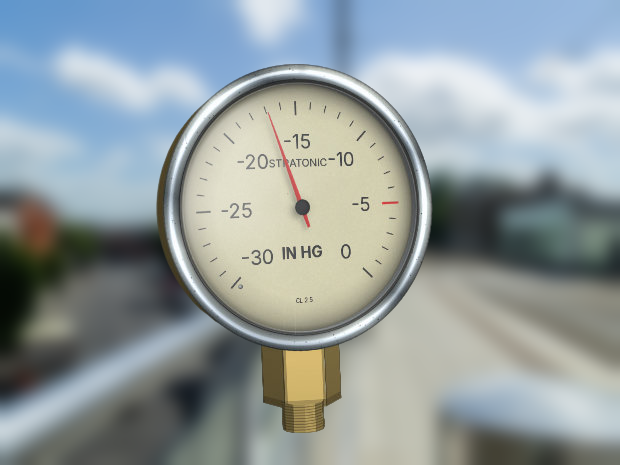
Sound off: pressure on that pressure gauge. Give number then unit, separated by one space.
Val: -17 inHg
